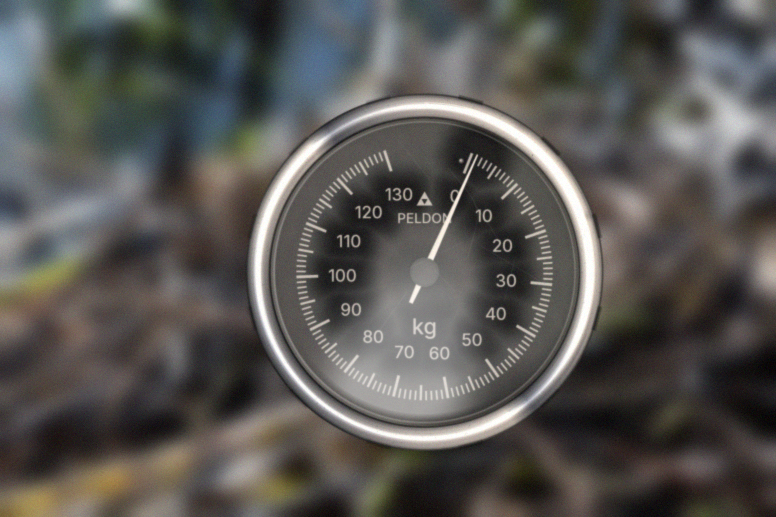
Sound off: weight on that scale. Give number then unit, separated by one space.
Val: 1 kg
